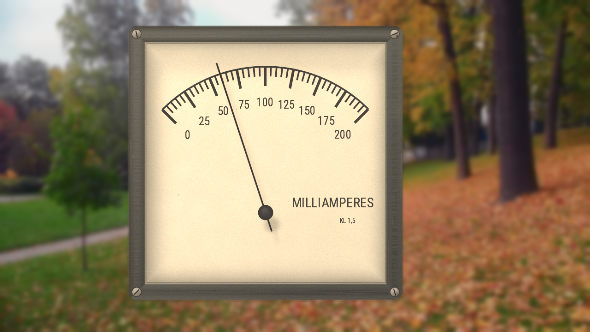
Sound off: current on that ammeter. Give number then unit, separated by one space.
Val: 60 mA
